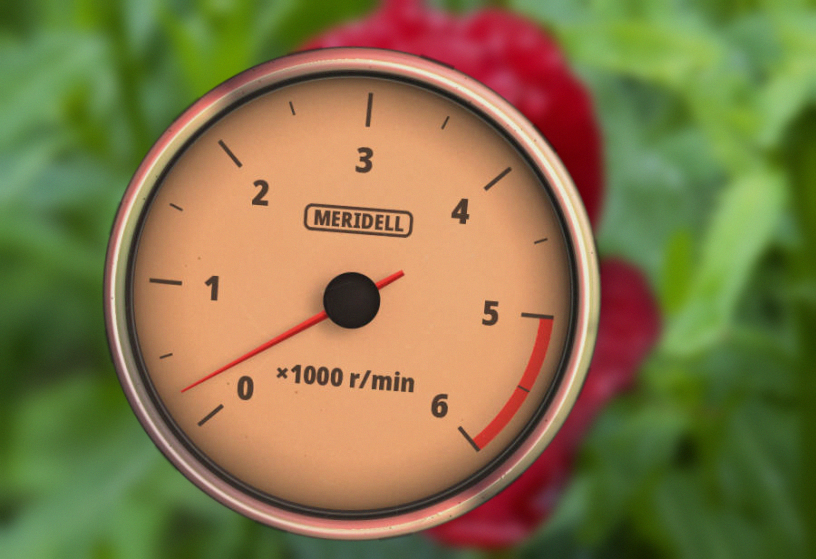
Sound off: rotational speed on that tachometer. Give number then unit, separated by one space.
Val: 250 rpm
